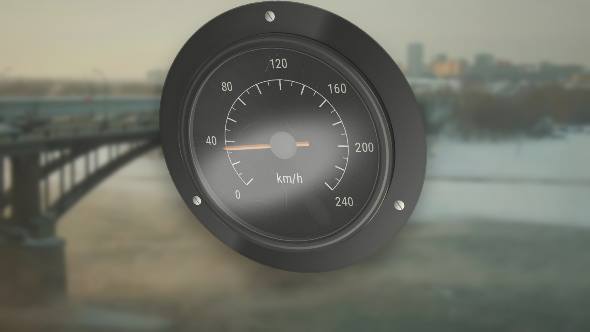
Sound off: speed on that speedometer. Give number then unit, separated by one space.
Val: 35 km/h
